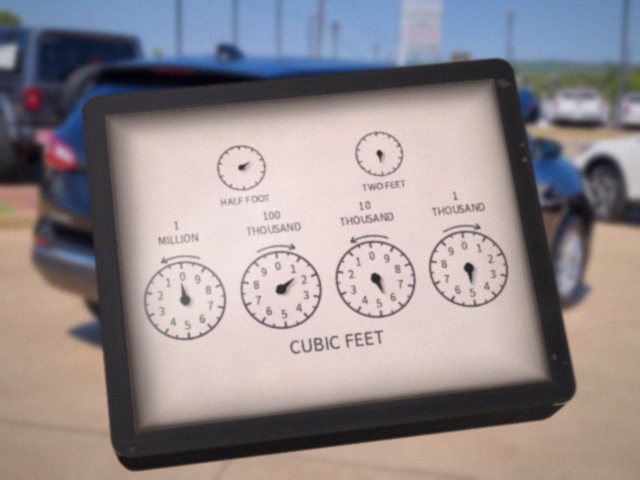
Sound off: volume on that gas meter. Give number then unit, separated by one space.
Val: 15500 ft³
